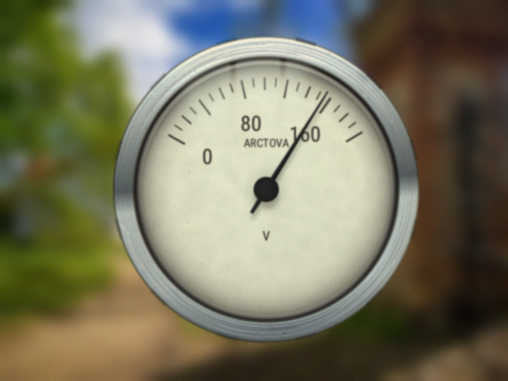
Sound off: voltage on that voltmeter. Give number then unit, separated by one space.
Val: 155 V
